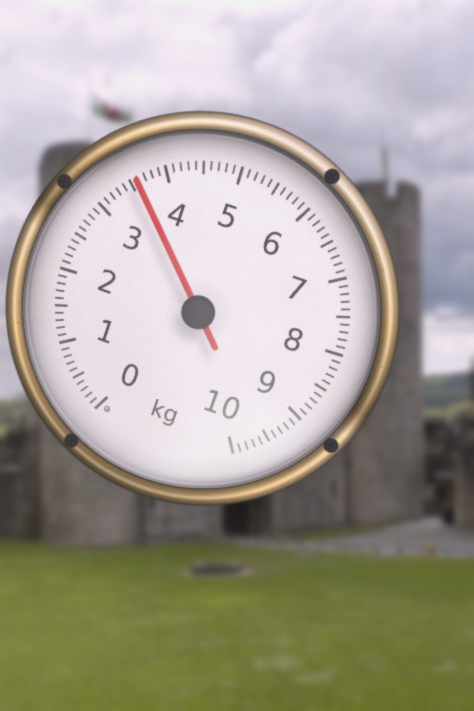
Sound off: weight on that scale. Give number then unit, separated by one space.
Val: 3.6 kg
